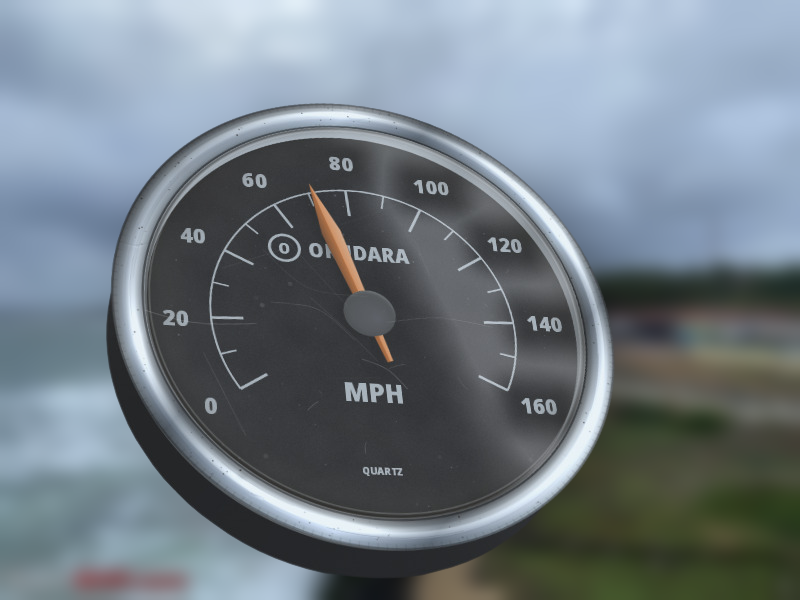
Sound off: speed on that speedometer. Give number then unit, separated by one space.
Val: 70 mph
